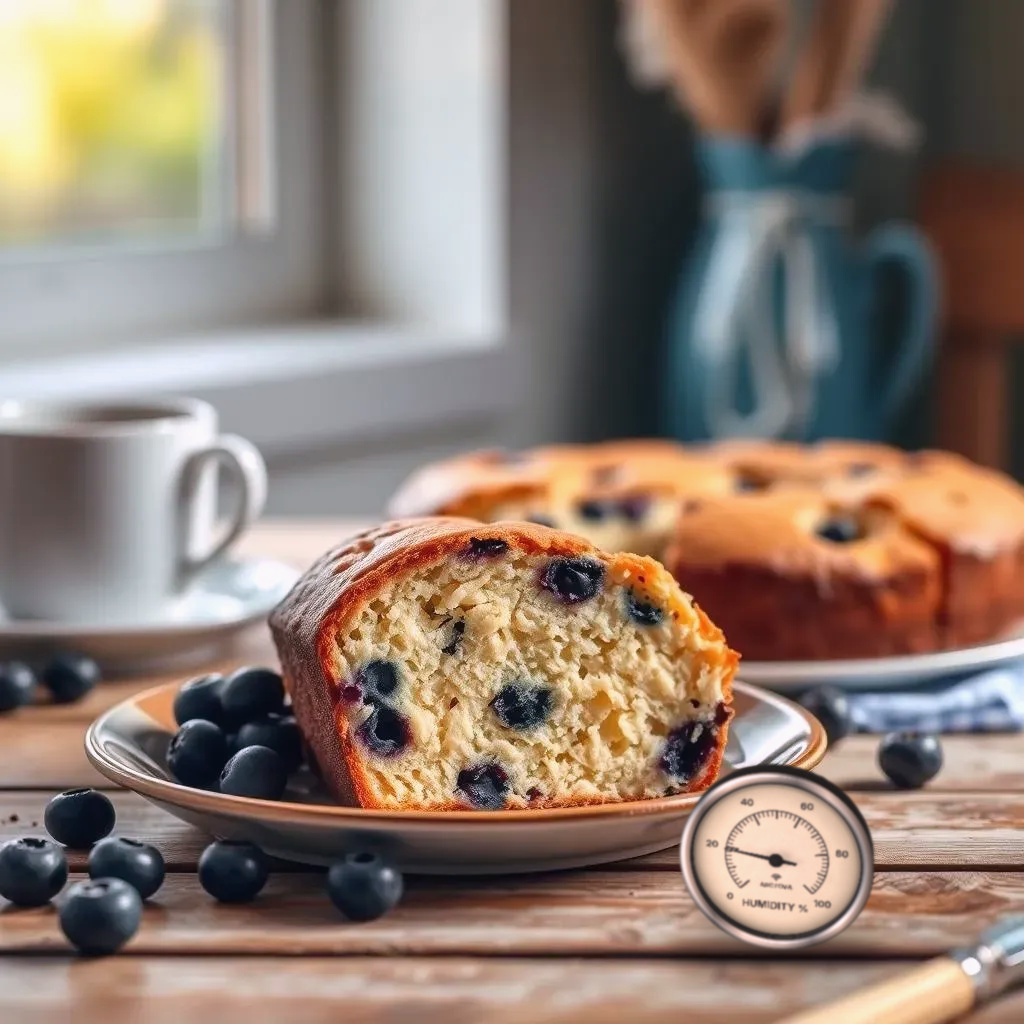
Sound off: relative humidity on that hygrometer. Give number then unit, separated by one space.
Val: 20 %
